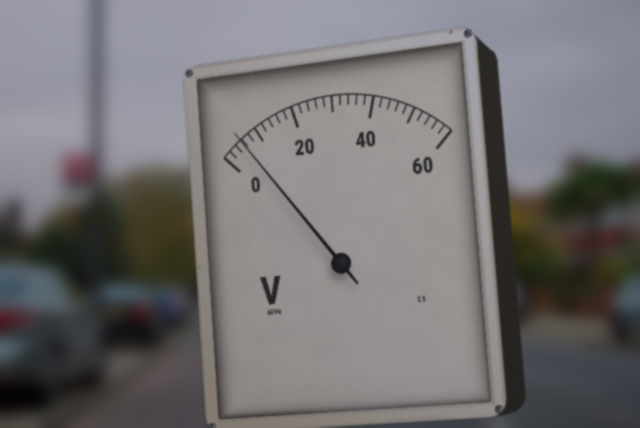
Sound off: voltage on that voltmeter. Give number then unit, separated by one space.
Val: 6 V
